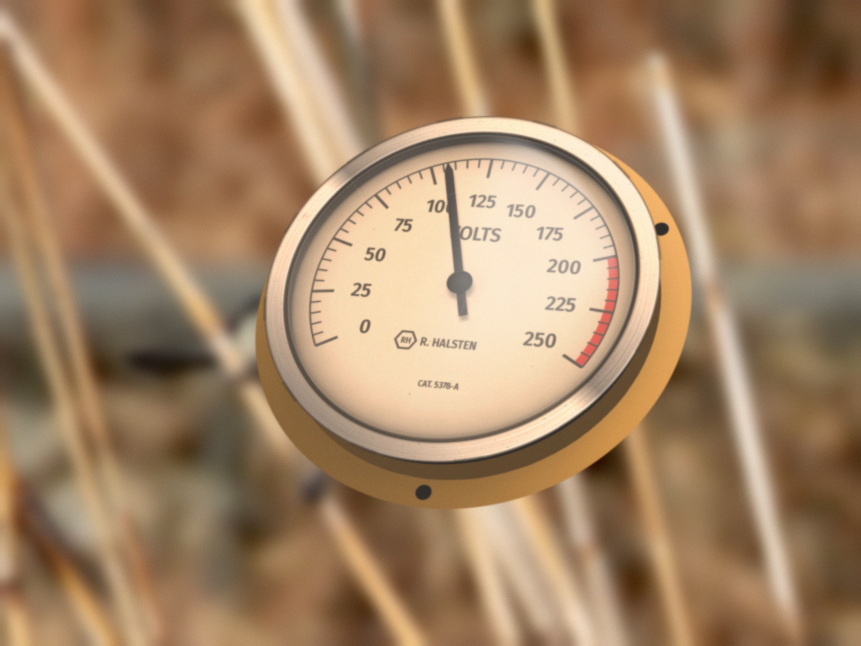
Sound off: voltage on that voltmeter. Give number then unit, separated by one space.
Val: 107.5 V
